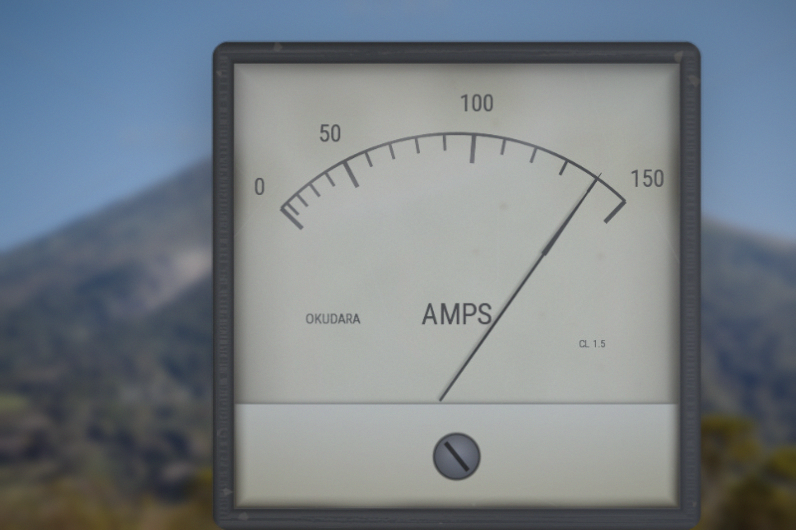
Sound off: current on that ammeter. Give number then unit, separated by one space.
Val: 140 A
